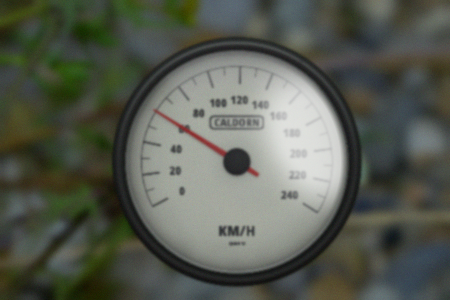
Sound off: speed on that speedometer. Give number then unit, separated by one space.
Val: 60 km/h
